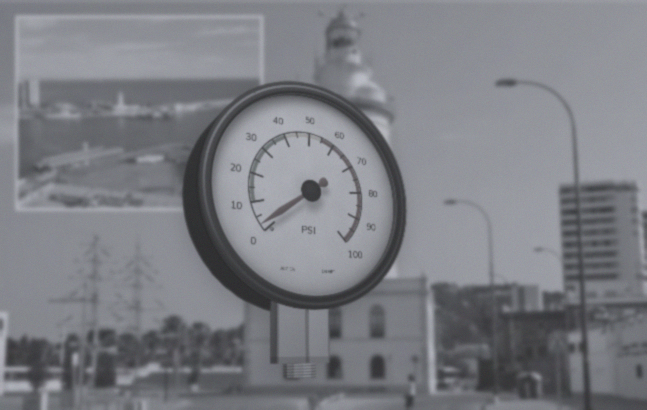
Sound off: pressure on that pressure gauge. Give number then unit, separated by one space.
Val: 2.5 psi
